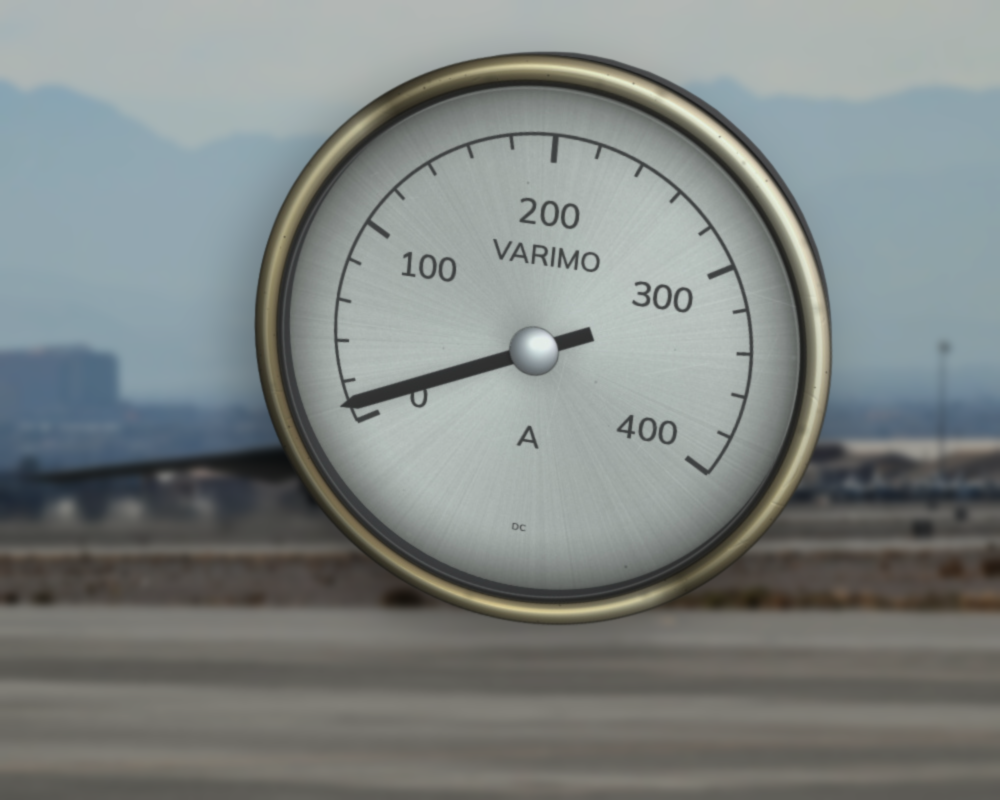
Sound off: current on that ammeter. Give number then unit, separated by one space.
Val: 10 A
